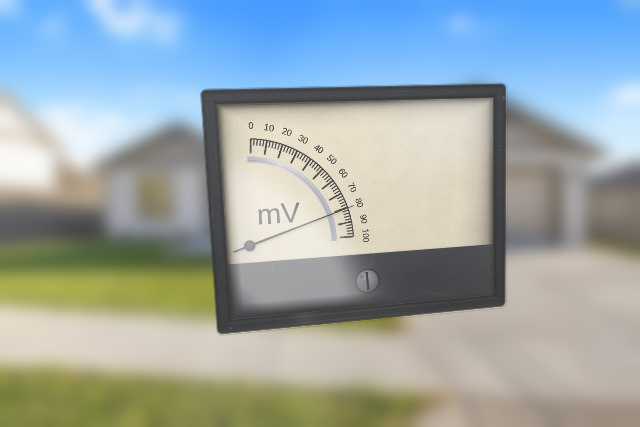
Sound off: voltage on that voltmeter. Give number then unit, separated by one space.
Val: 80 mV
